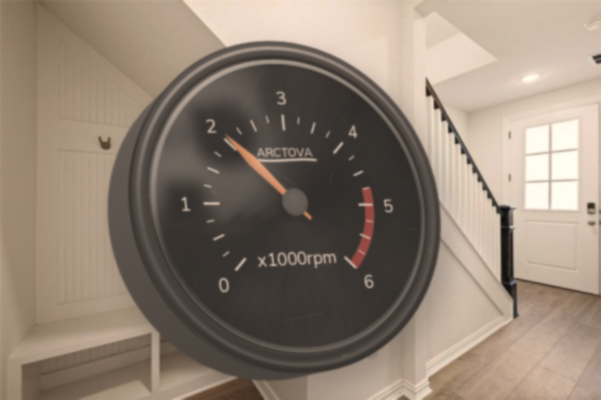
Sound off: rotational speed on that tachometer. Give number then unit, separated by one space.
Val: 2000 rpm
